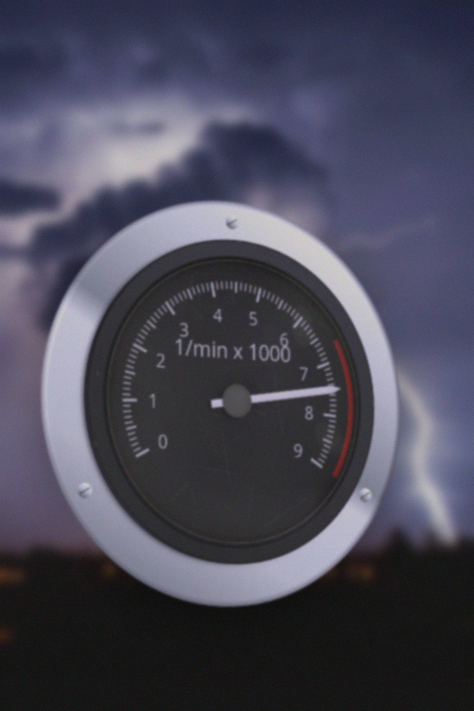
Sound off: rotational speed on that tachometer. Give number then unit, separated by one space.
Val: 7500 rpm
